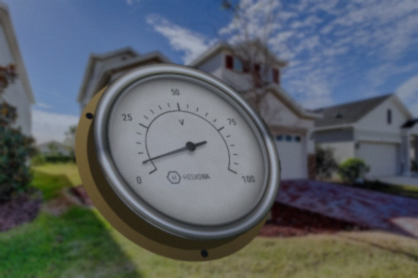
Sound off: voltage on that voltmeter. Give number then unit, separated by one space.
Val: 5 V
